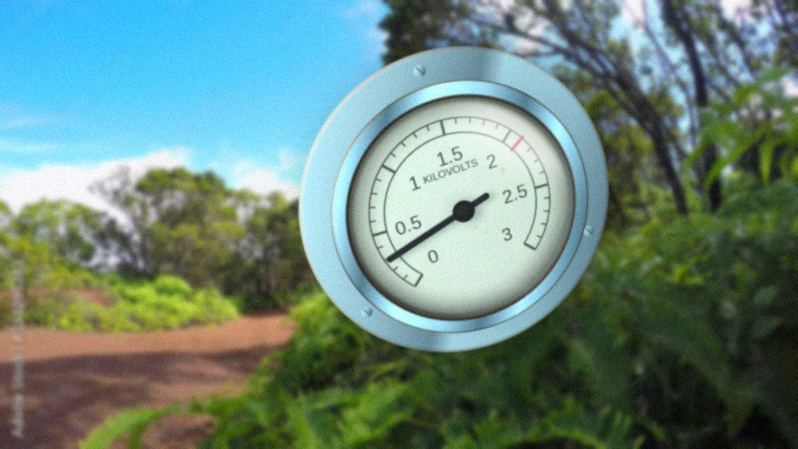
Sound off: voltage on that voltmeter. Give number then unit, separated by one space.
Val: 0.3 kV
